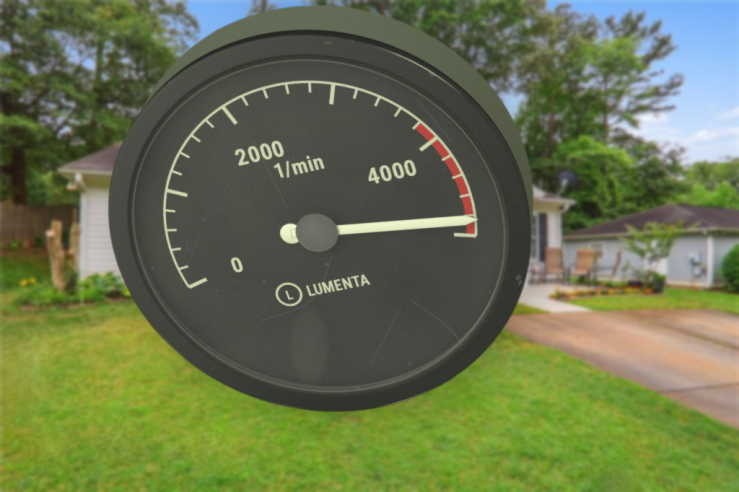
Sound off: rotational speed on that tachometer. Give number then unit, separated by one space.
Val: 4800 rpm
